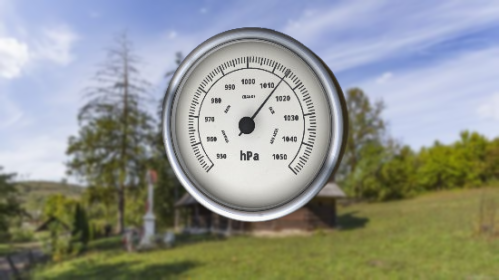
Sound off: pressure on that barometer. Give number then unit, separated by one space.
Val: 1015 hPa
